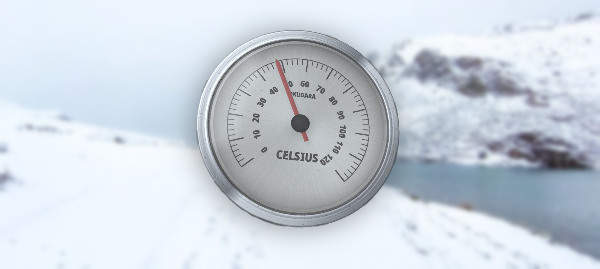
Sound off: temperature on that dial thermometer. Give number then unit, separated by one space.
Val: 48 °C
